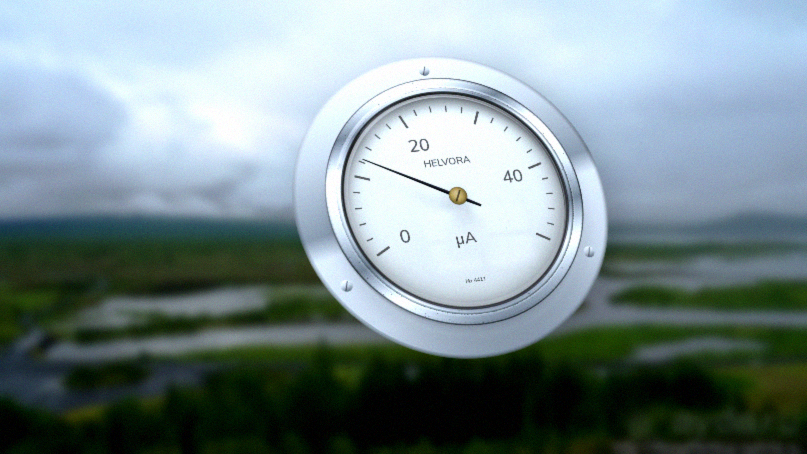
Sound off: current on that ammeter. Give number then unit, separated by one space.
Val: 12 µA
